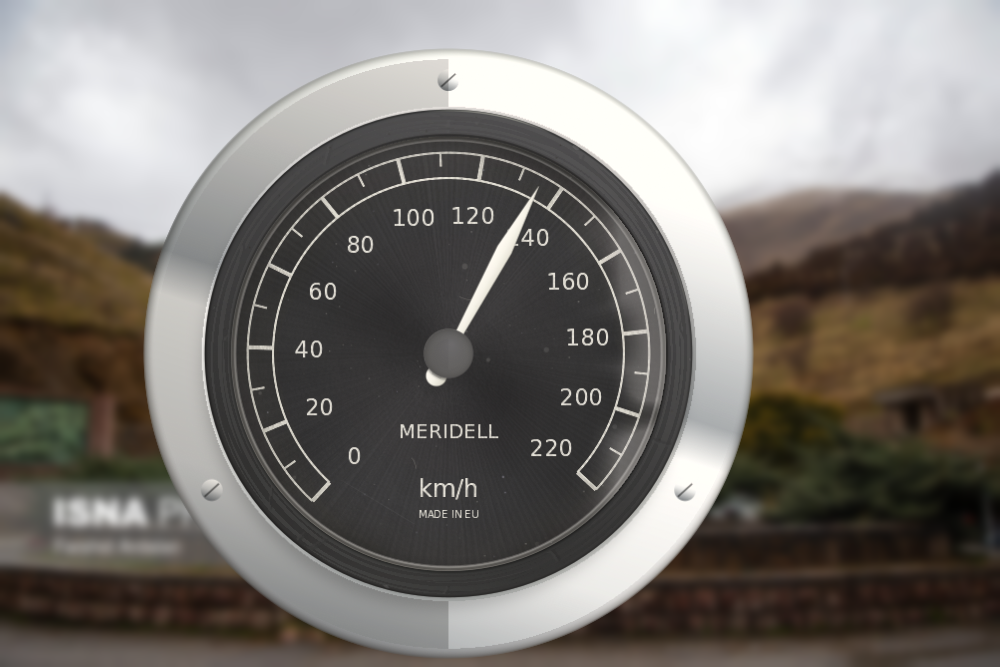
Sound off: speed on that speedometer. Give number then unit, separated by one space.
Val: 135 km/h
